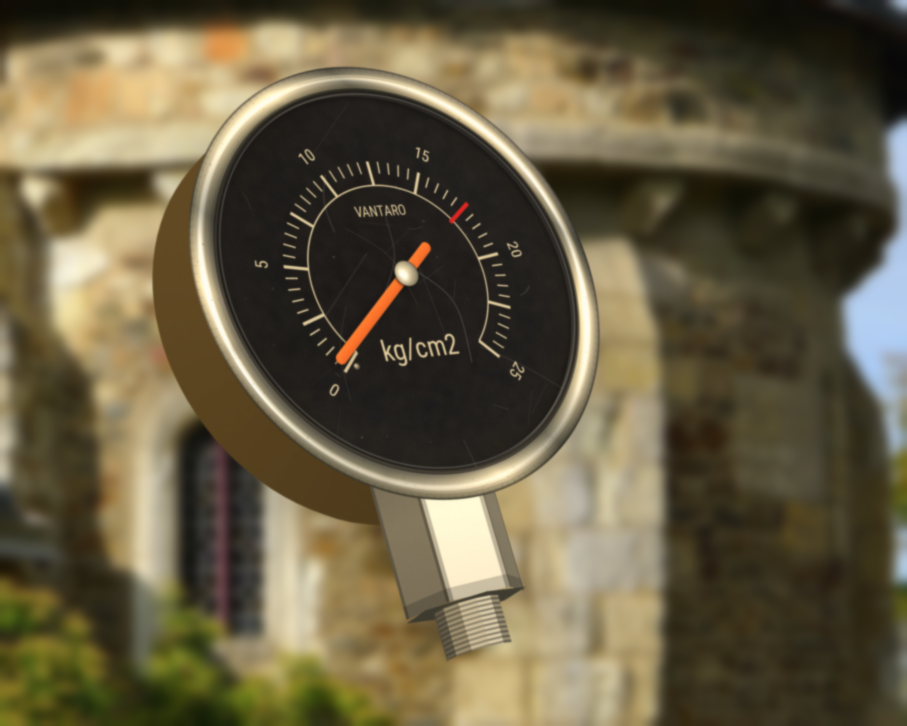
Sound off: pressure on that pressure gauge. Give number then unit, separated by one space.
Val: 0.5 kg/cm²
